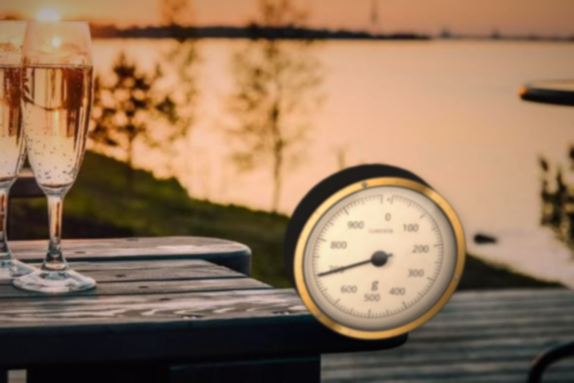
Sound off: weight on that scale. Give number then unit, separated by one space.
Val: 700 g
